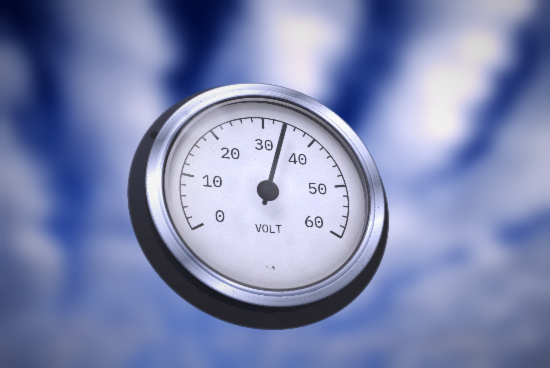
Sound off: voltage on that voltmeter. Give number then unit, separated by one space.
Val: 34 V
